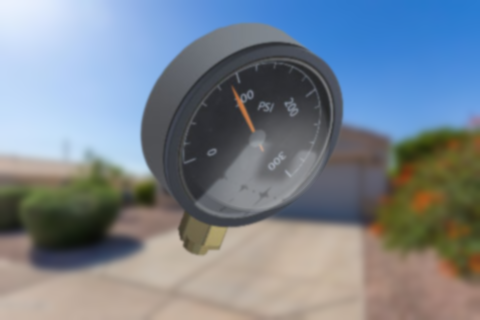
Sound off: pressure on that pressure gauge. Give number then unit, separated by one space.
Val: 90 psi
